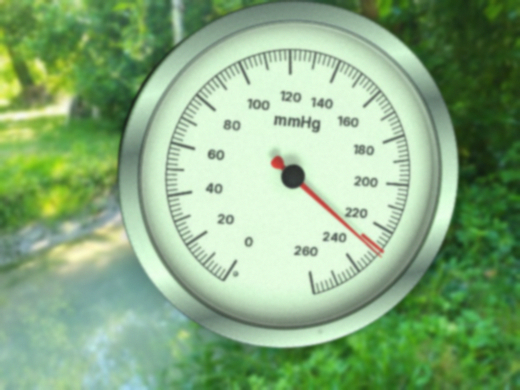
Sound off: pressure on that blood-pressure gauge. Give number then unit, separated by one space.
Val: 230 mmHg
